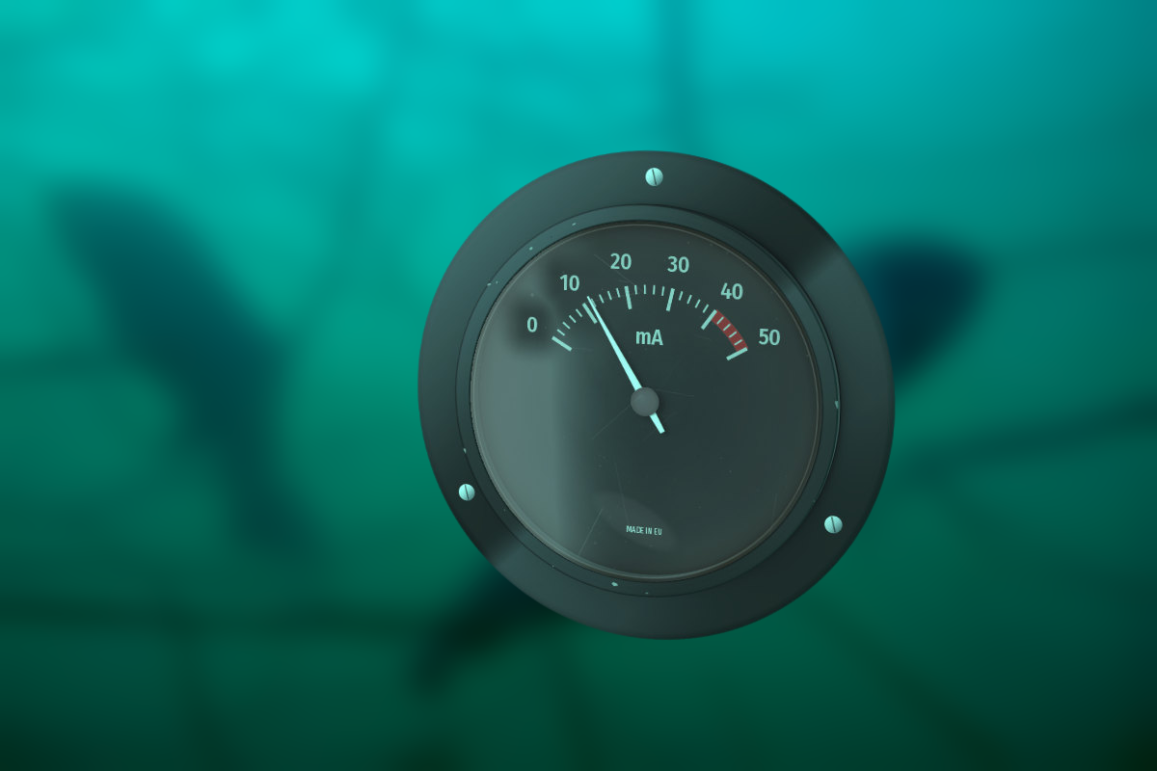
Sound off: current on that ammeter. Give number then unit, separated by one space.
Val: 12 mA
